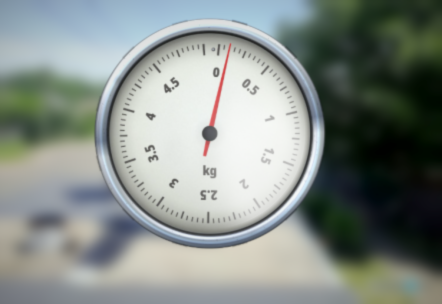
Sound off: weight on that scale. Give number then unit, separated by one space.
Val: 0.1 kg
